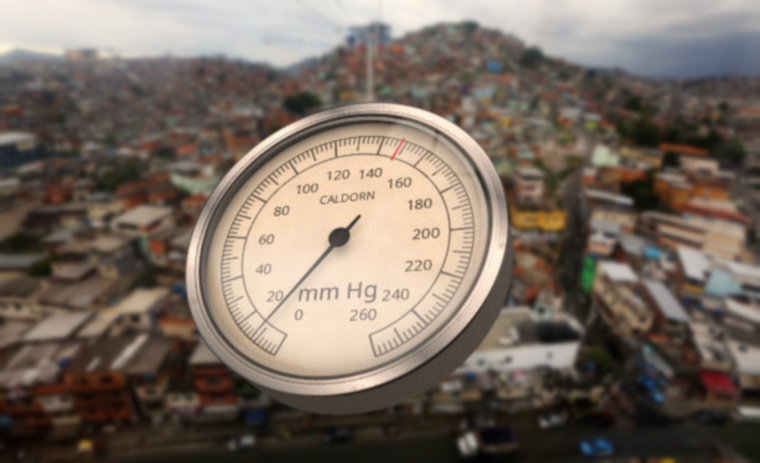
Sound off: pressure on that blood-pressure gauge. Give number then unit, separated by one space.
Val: 10 mmHg
